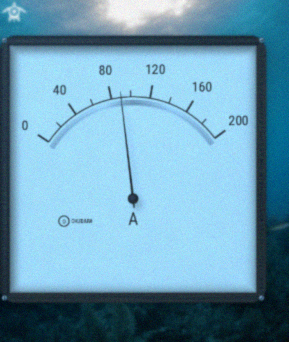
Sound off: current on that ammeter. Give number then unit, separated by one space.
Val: 90 A
